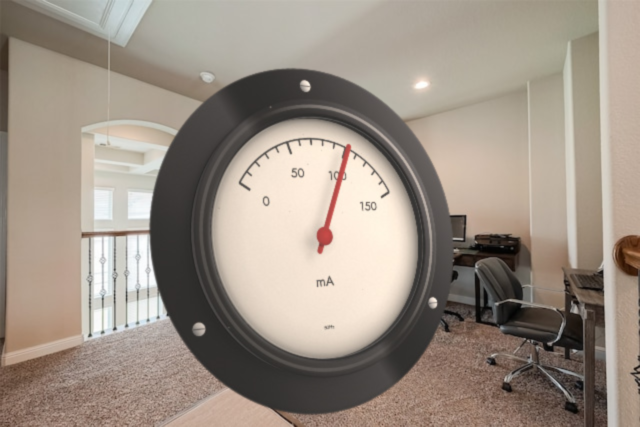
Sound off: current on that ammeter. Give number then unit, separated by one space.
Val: 100 mA
